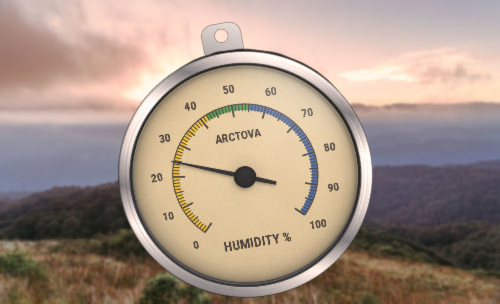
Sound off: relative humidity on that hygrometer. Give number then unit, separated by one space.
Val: 25 %
